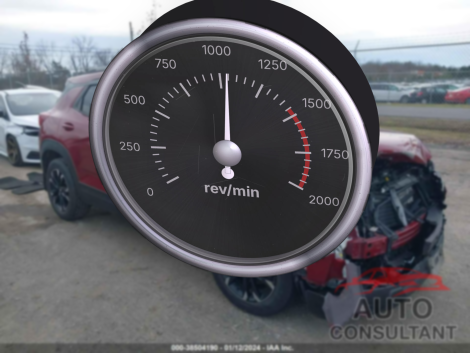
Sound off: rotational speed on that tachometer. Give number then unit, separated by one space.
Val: 1050 rpm
